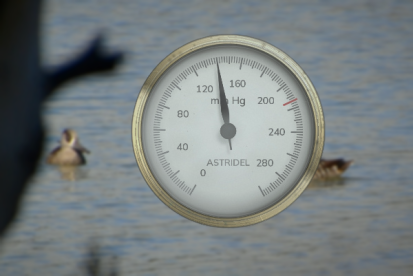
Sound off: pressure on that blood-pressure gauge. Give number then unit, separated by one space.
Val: 140 mmHg
